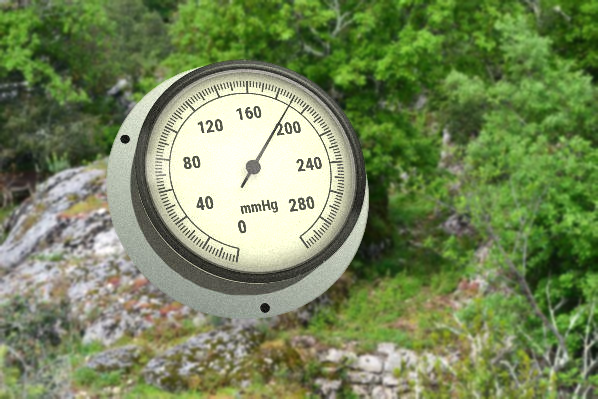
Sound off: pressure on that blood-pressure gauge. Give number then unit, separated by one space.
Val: 190 mmHg
